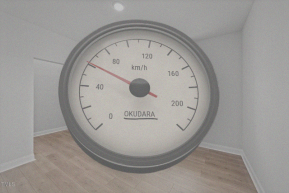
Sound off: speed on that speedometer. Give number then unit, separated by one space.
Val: 60 km/h
